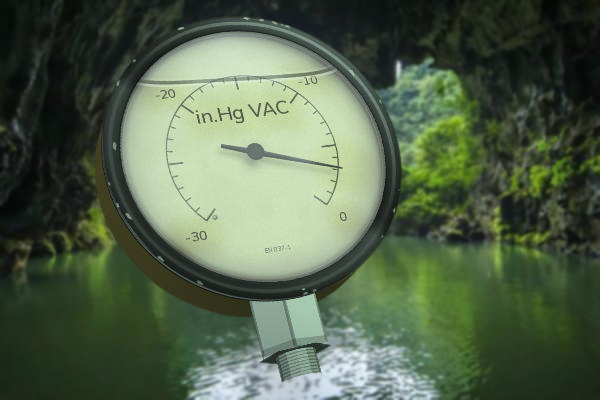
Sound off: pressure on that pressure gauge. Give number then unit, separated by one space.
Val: -3 inHg
